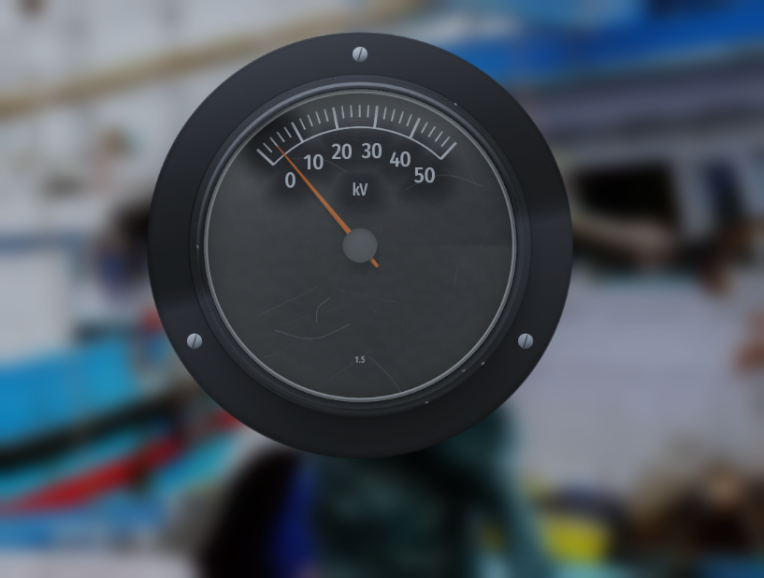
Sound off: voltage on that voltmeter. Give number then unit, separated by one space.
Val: 4 kV
